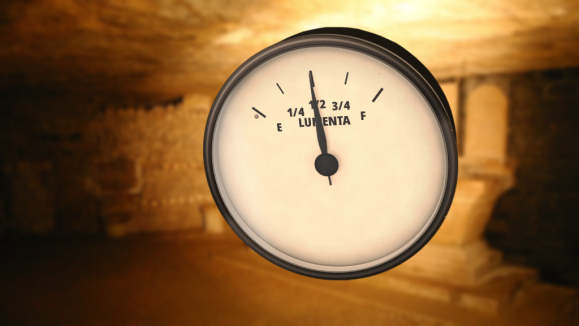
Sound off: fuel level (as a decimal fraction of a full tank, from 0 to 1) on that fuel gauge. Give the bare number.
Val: 0.5
